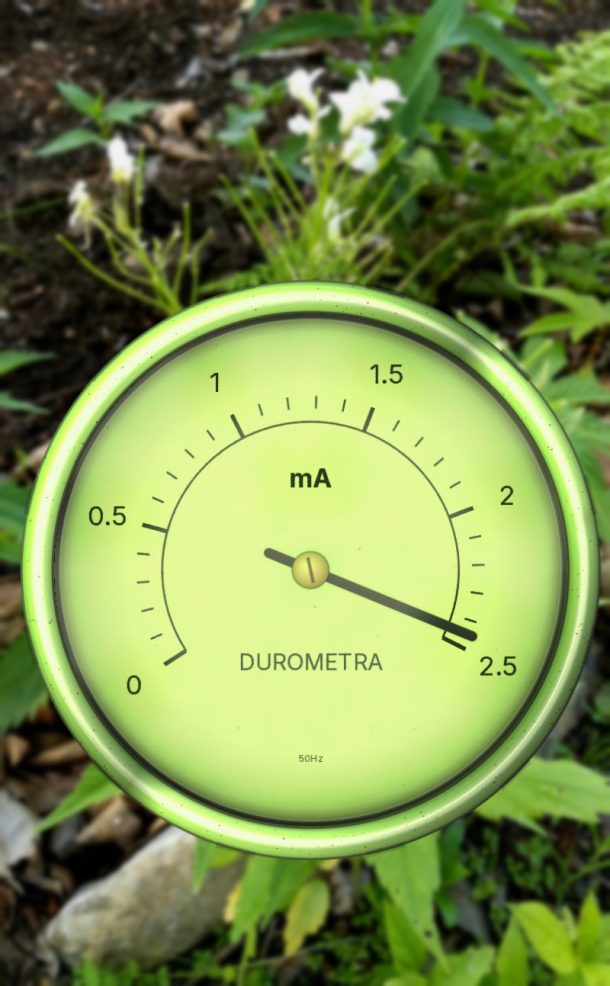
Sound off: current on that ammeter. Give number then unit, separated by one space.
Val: 2.45 mA
